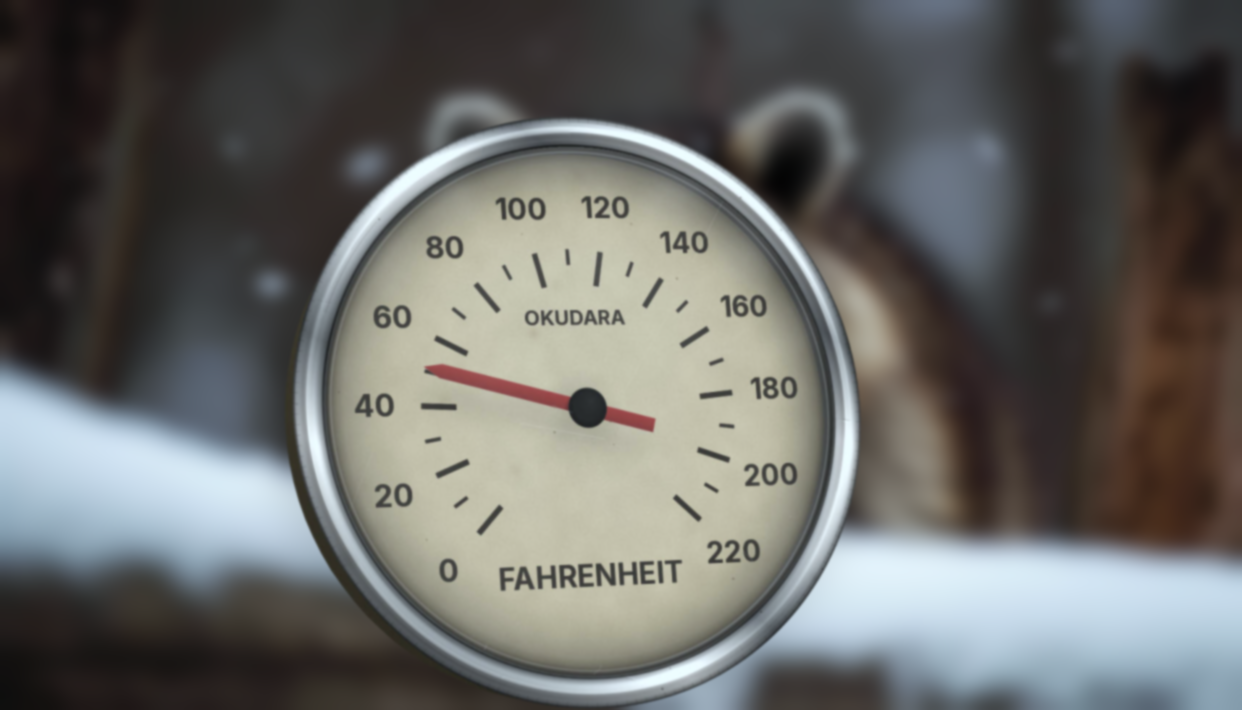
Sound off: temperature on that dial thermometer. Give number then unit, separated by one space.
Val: 50 °F
